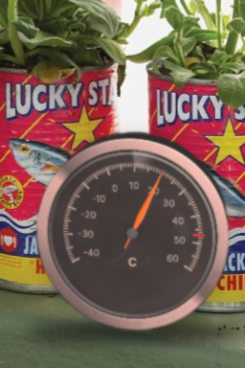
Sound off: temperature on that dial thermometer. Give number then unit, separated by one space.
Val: 20 °C
